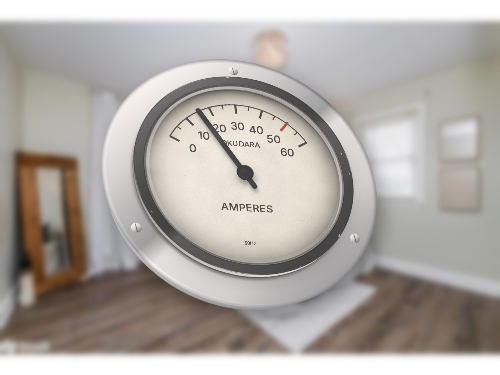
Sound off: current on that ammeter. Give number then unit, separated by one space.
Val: 15 A
